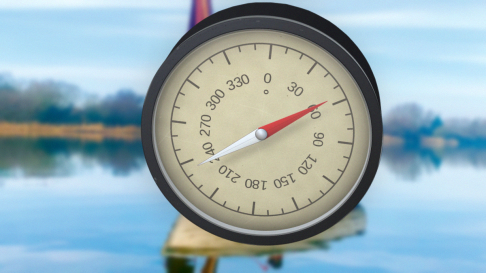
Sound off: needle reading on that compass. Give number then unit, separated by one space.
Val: 55 °
